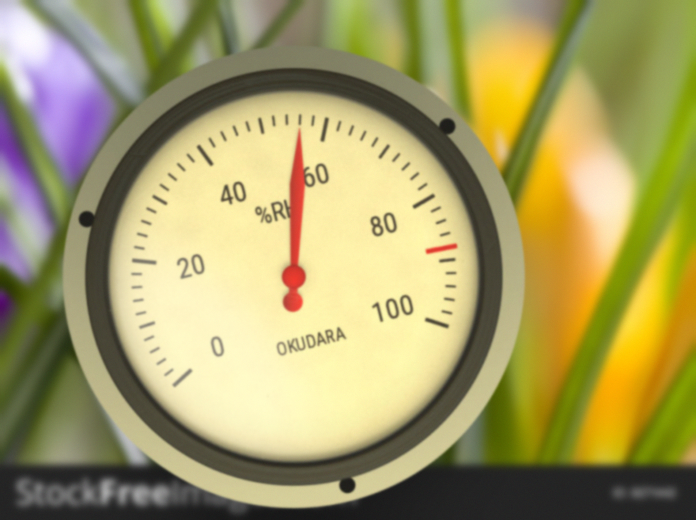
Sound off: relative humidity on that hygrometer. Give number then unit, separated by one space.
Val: 56 %
